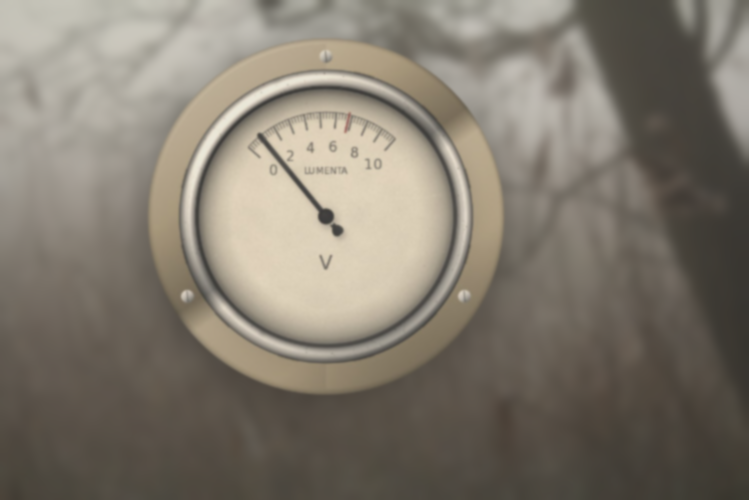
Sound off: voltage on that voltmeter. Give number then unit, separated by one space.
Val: 1 V
